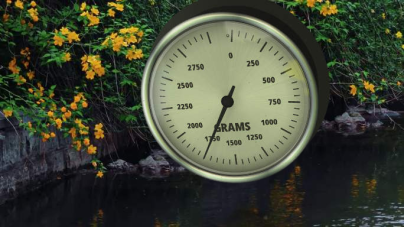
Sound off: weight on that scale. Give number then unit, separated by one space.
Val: 1750 g
